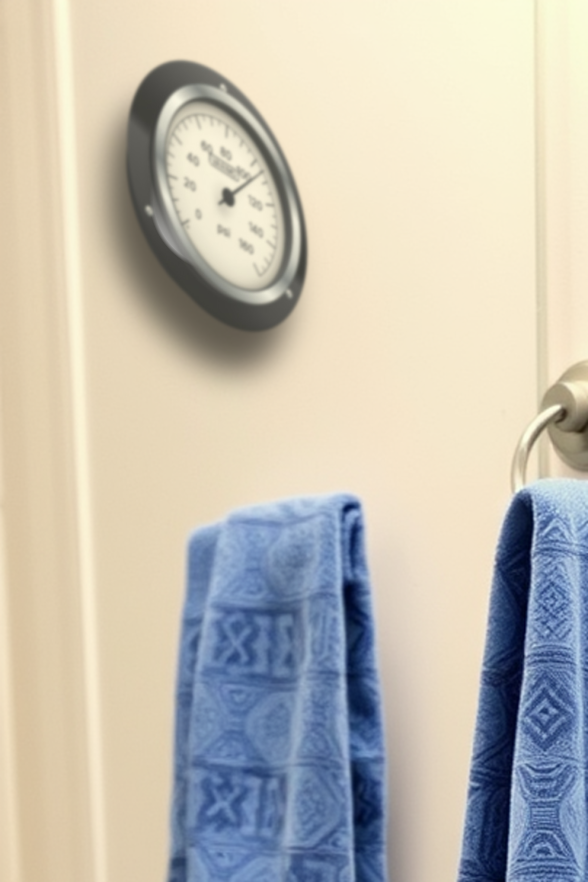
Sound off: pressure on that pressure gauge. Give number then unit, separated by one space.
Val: 105 psi
